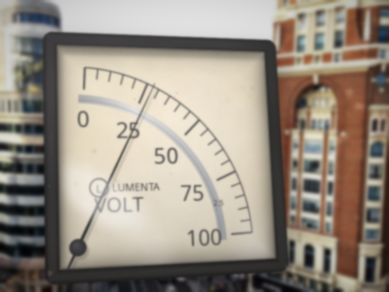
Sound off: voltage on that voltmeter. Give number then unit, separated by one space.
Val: 27.5 V
